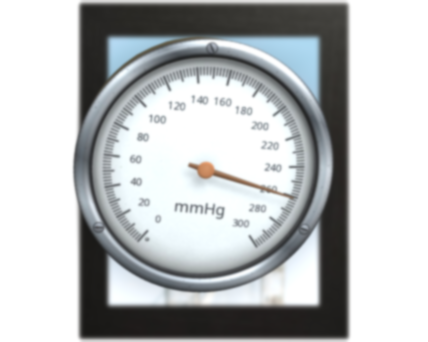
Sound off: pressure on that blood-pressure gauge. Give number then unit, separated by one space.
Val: 260 mmHg
